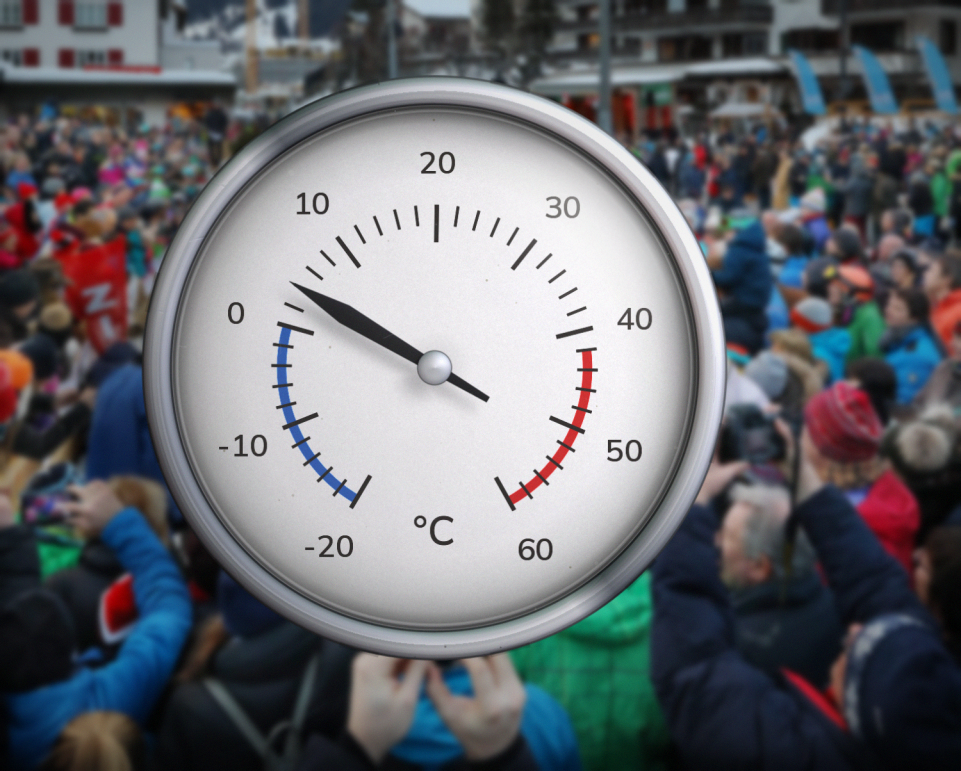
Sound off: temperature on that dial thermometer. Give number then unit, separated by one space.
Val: 4 °C
